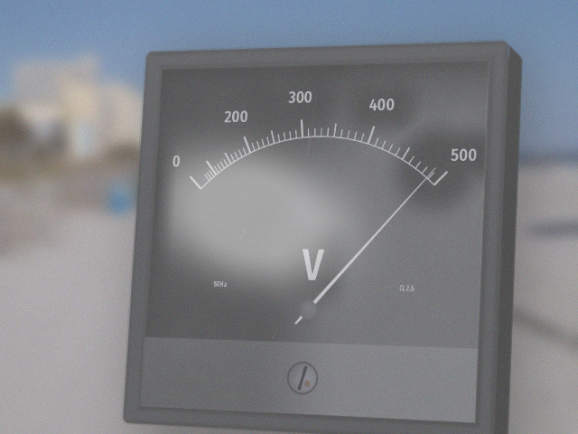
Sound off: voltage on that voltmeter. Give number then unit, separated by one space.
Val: 490 V
